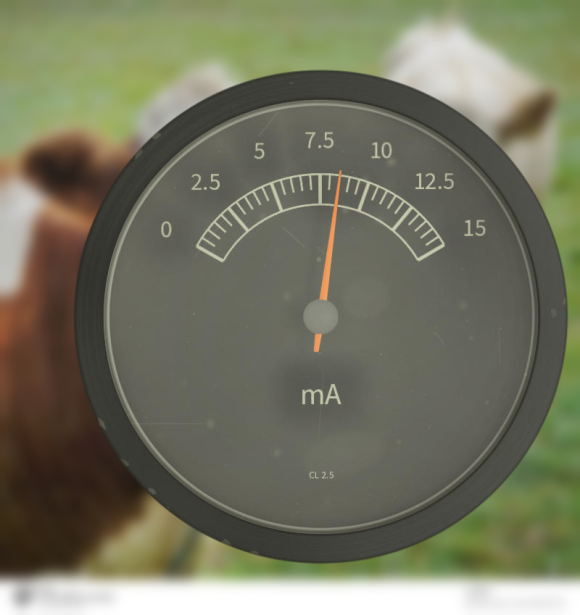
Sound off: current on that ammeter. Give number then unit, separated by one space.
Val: 8.5 mA
